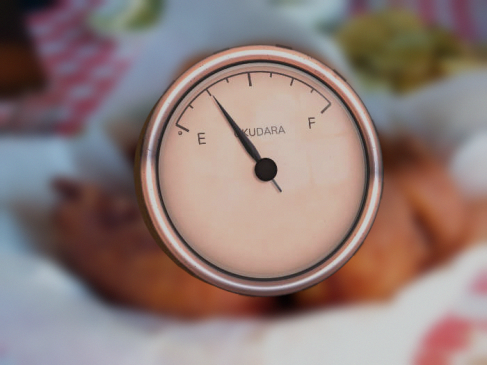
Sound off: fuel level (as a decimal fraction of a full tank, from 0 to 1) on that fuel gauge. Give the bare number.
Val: 0.25
